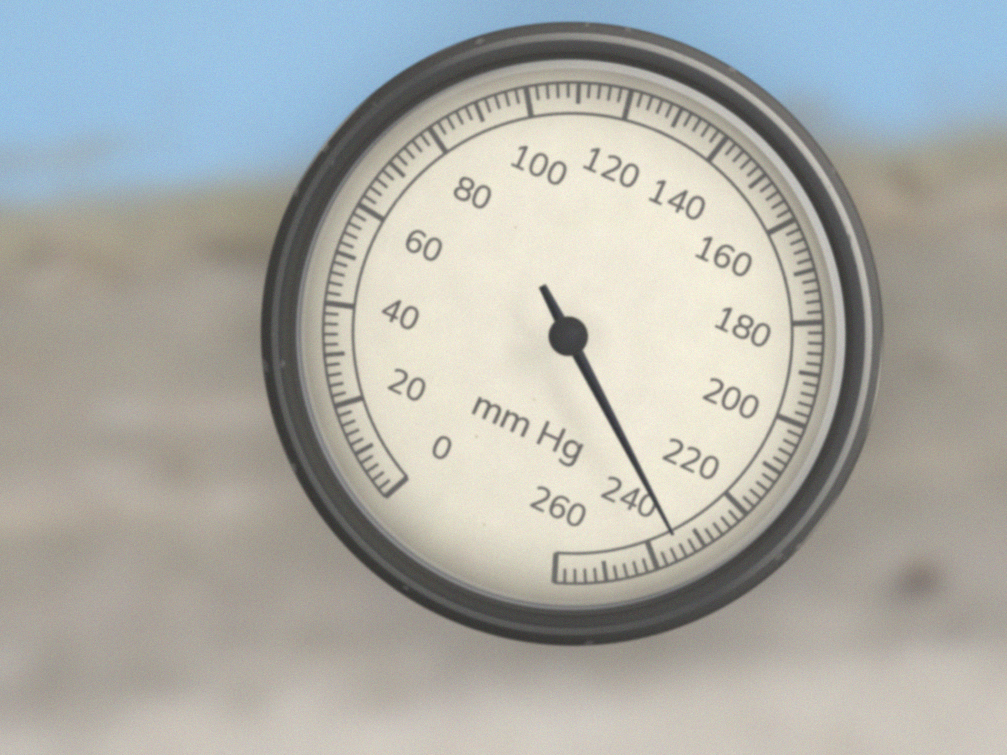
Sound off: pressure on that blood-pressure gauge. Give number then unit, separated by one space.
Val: 234 mmHg
